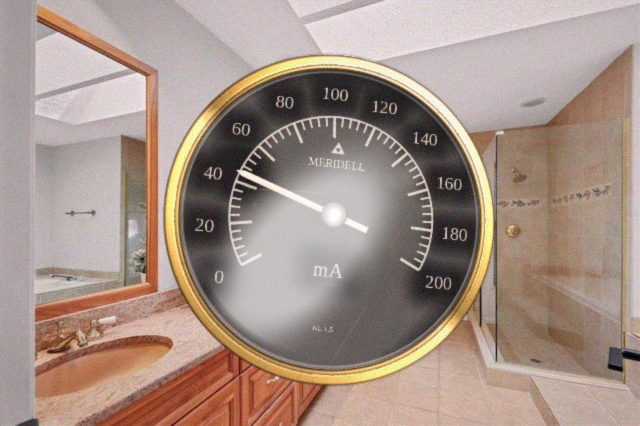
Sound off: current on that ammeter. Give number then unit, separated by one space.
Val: 44 mA
